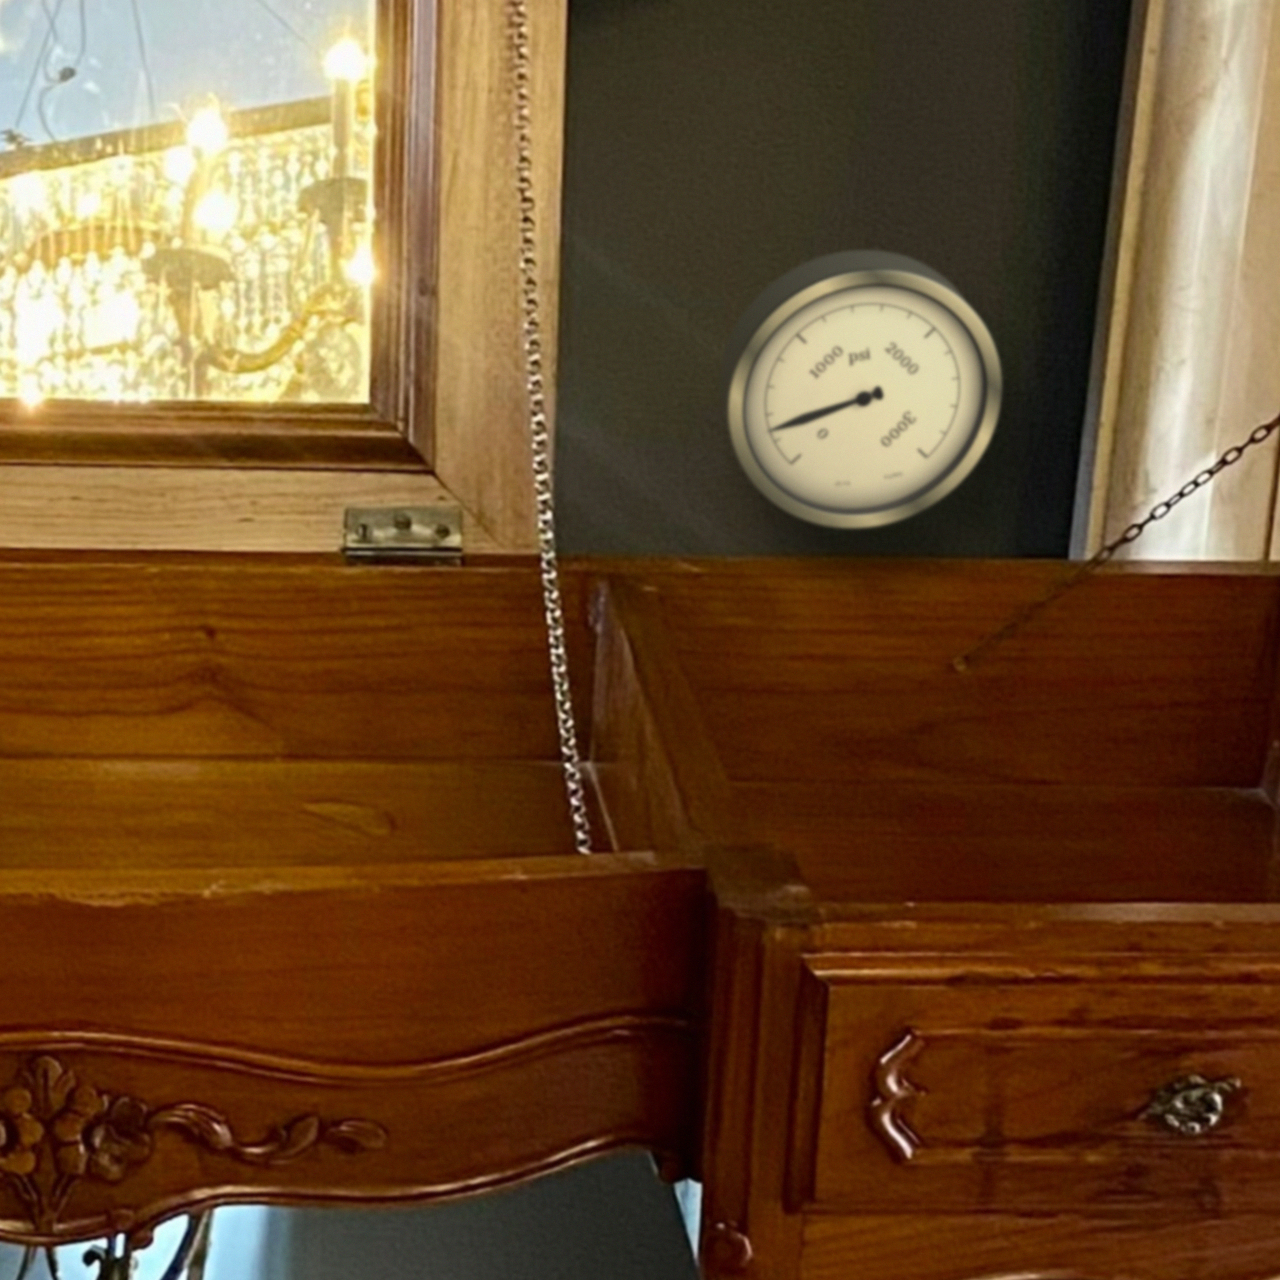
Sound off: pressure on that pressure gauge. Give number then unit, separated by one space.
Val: 300 psi
